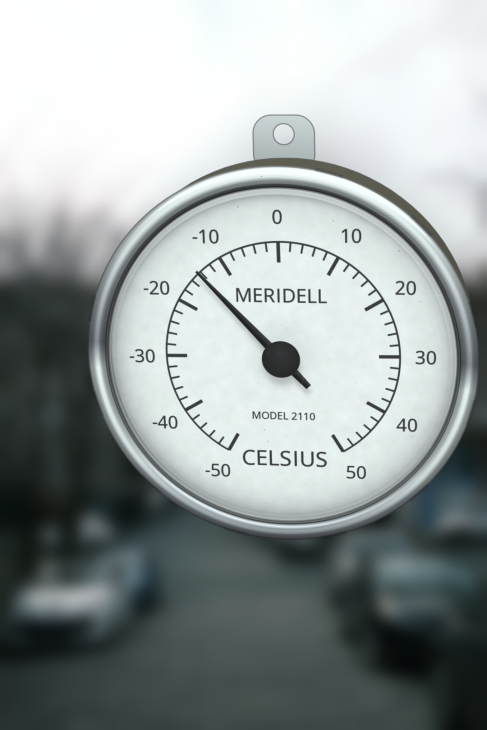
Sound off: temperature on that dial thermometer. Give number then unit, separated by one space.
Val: -14 °C
